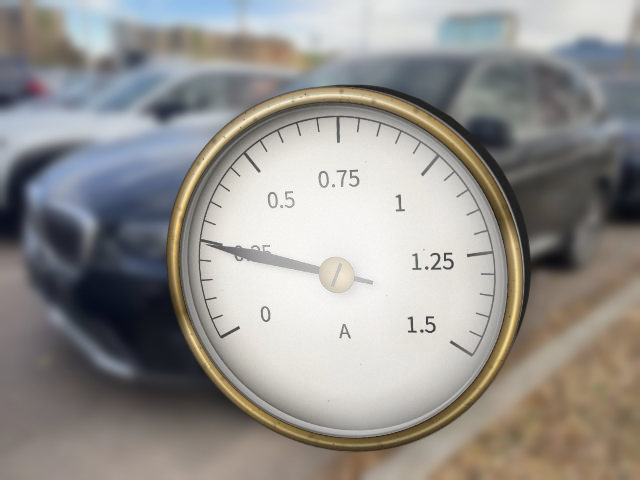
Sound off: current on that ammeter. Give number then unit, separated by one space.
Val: 0.25 A
